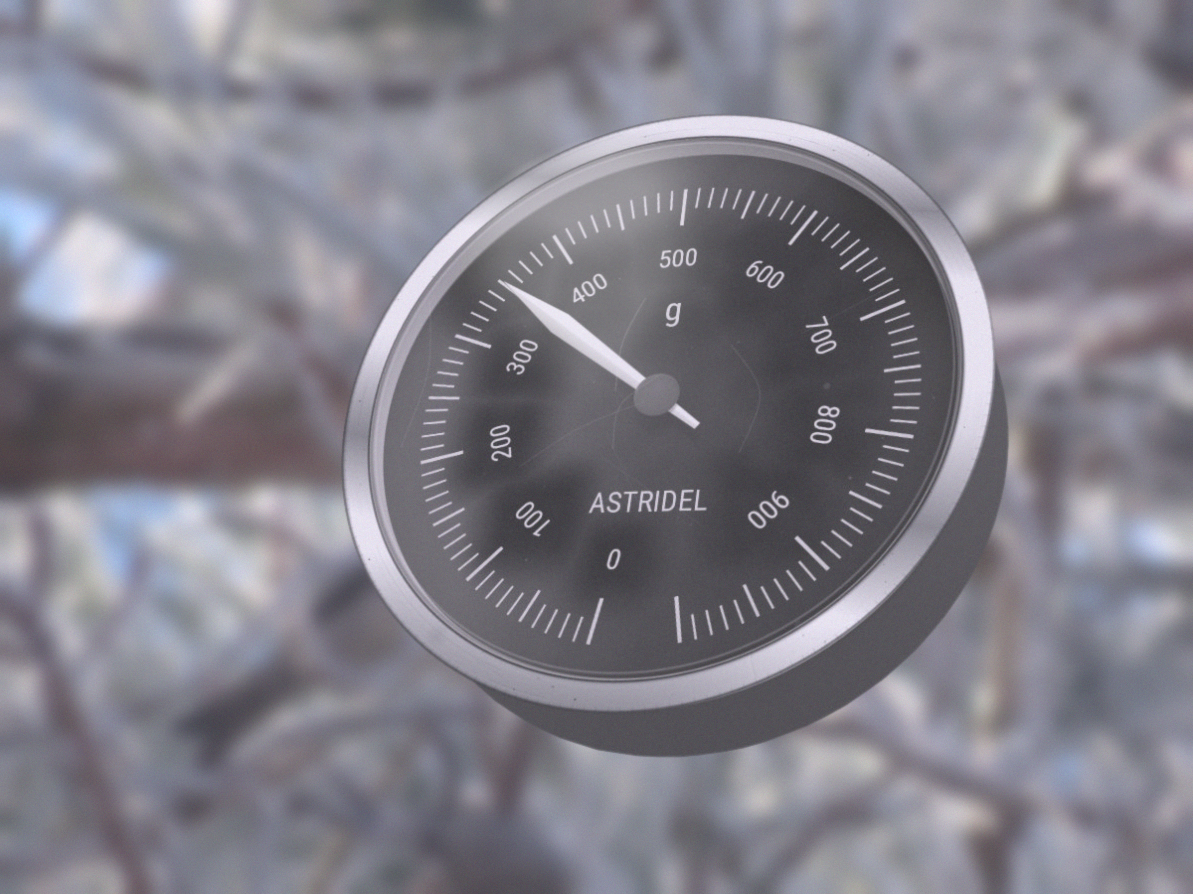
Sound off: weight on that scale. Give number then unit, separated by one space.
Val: 350 g
